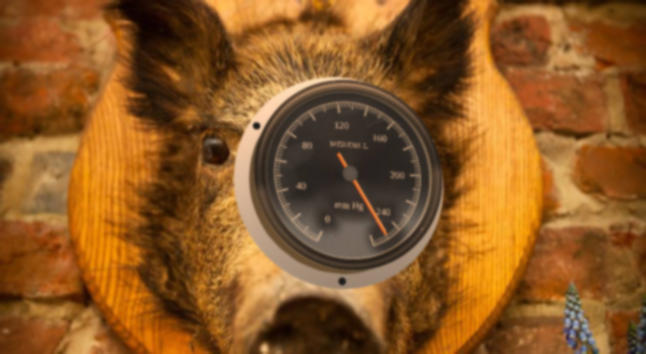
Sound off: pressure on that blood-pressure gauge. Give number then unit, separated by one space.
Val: 250 mmHg
